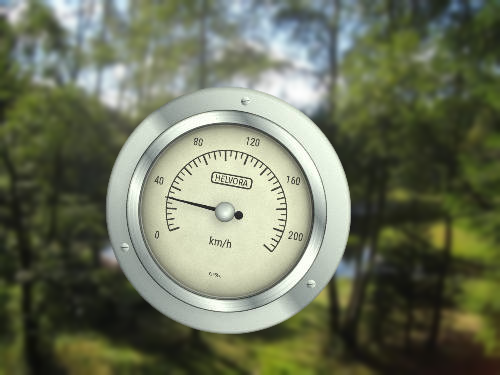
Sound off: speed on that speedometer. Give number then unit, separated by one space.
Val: 30 km/h
